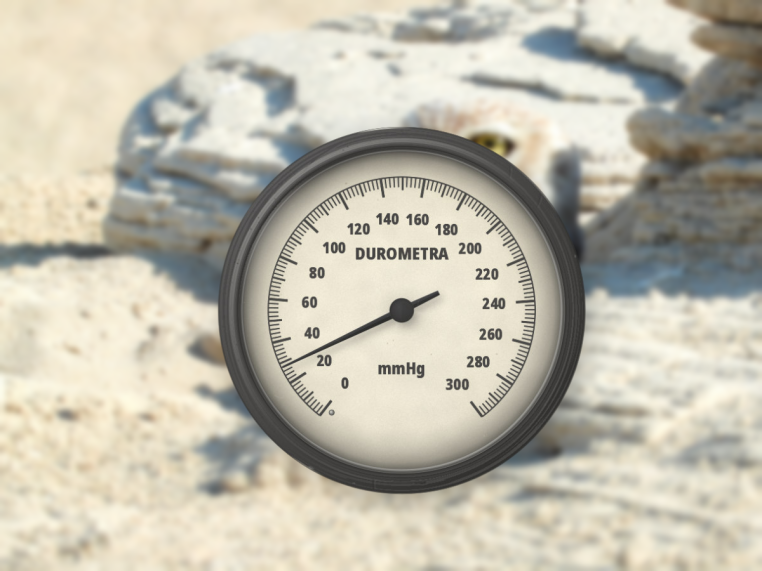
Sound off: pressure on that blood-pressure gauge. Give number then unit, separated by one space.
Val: 28 mmHg
